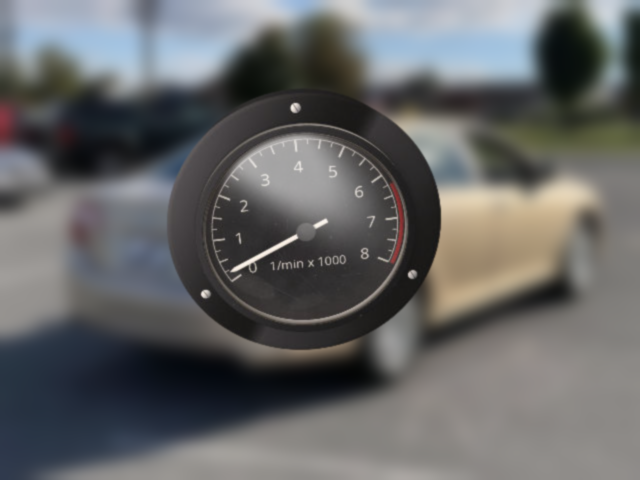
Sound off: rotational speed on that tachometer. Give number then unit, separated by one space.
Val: 250 rpm
